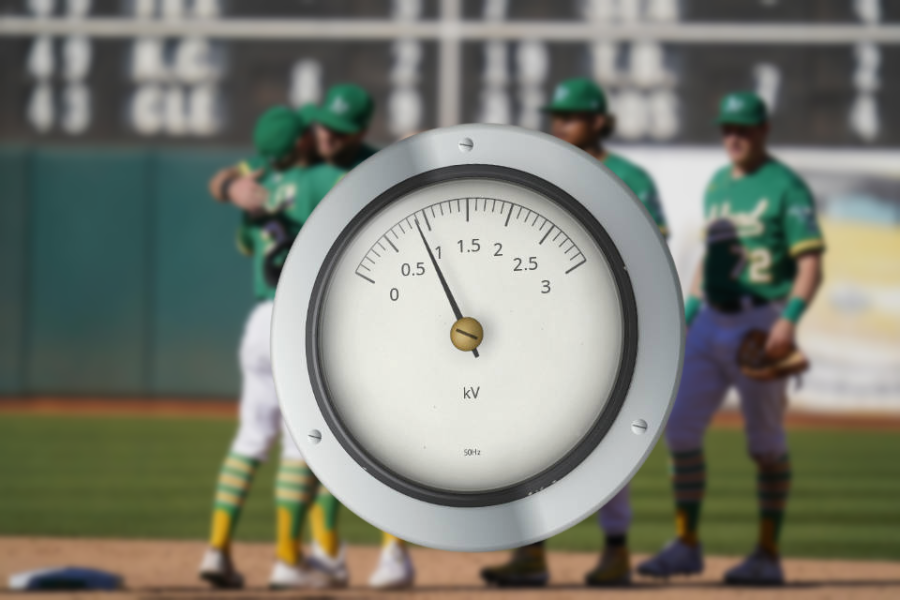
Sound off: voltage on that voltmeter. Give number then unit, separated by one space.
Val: 0.9 kV
